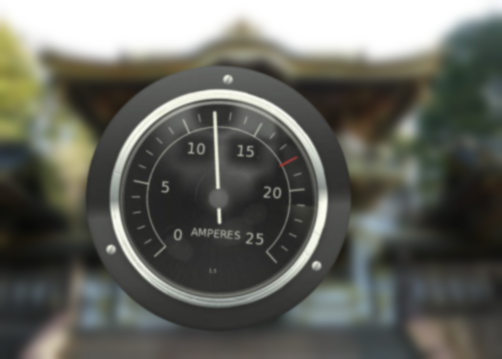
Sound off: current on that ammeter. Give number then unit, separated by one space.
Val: 12 A
